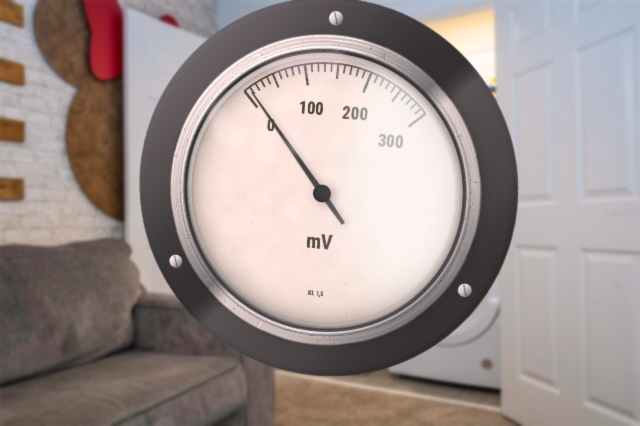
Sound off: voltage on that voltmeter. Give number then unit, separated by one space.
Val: 10 mV
